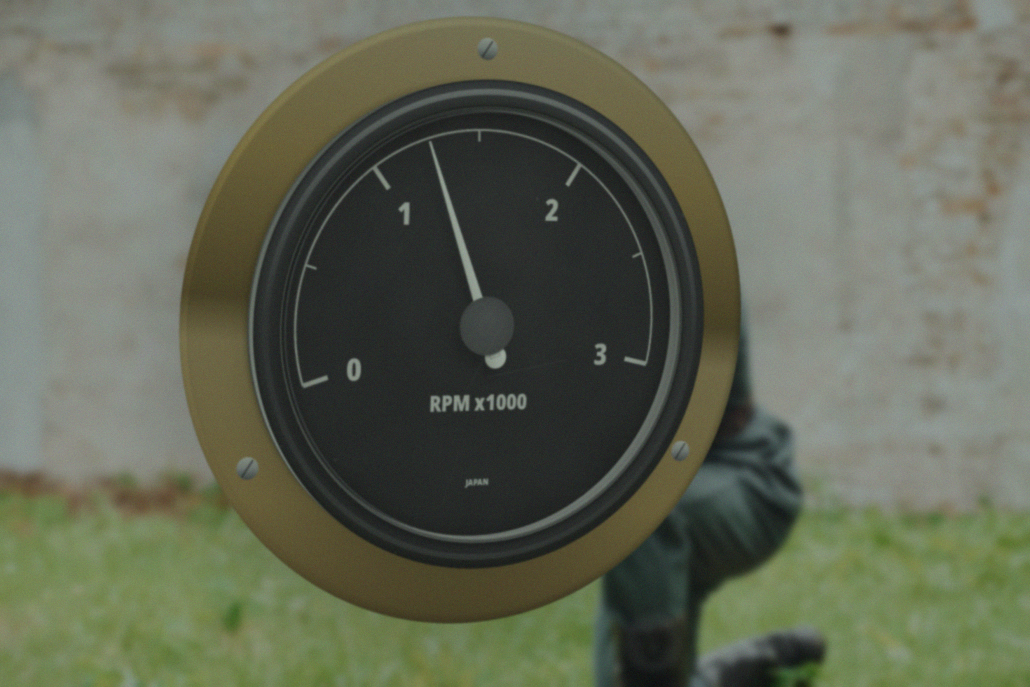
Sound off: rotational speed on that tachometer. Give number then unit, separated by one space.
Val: 1250 rpm
